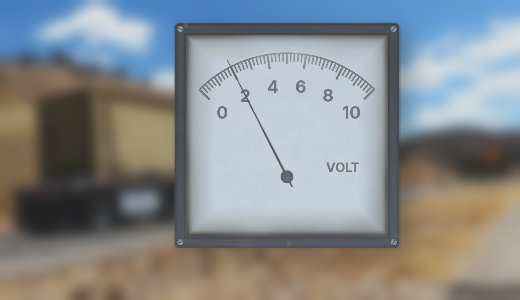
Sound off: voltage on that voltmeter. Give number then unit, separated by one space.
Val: 2 V
